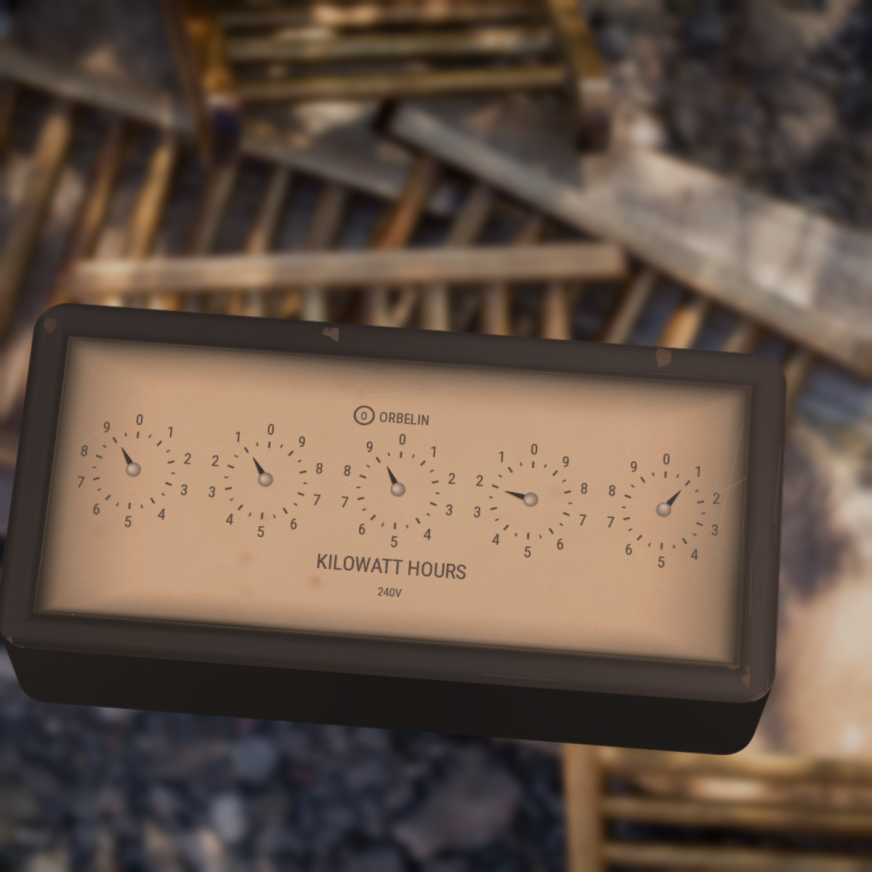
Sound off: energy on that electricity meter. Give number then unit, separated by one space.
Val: 90921 kWh
